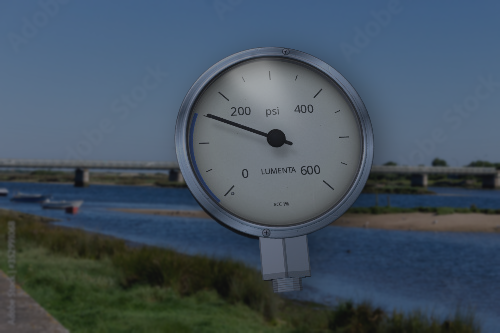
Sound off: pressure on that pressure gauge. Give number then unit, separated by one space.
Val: 150 psi
